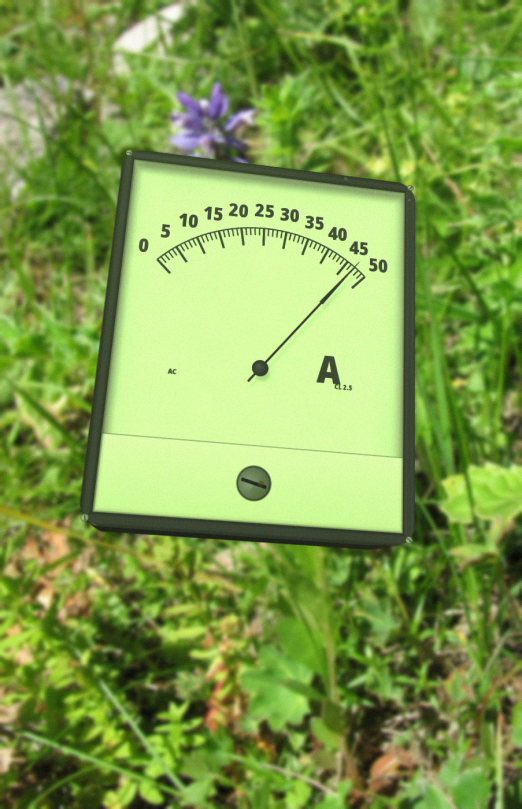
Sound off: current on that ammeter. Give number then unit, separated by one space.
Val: 47 A
